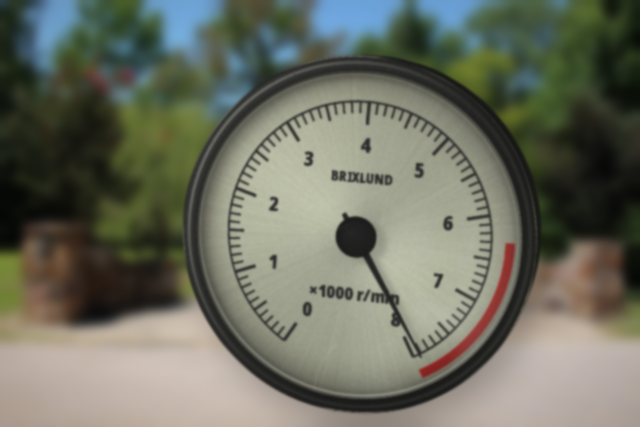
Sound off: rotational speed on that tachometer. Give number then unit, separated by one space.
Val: 7900 rpm
